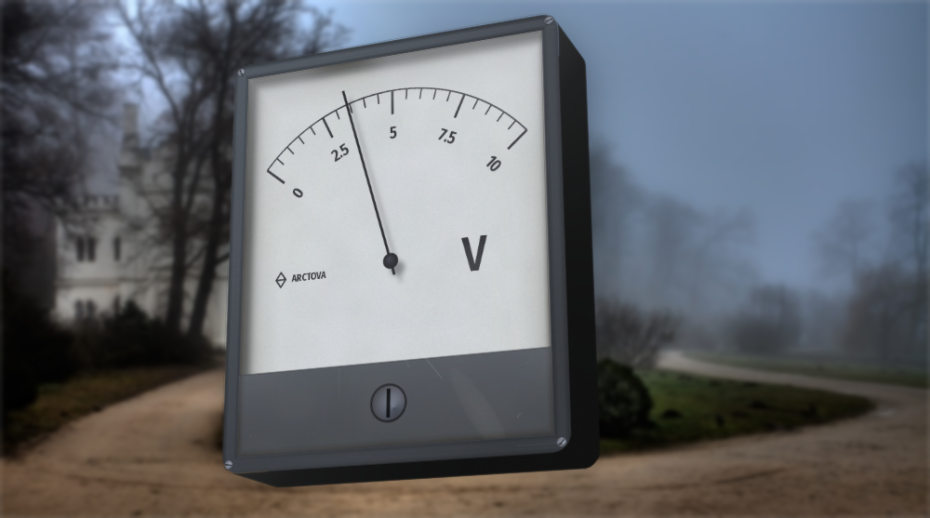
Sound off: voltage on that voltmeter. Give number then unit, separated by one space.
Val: 3.5 V
